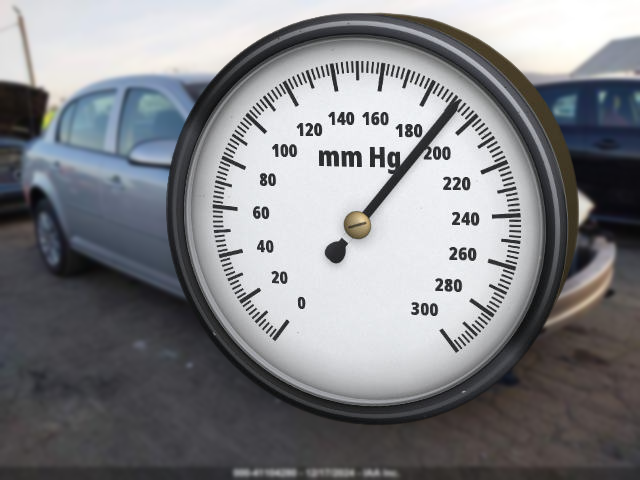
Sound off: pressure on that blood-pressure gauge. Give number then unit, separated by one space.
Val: 192 mmHg
